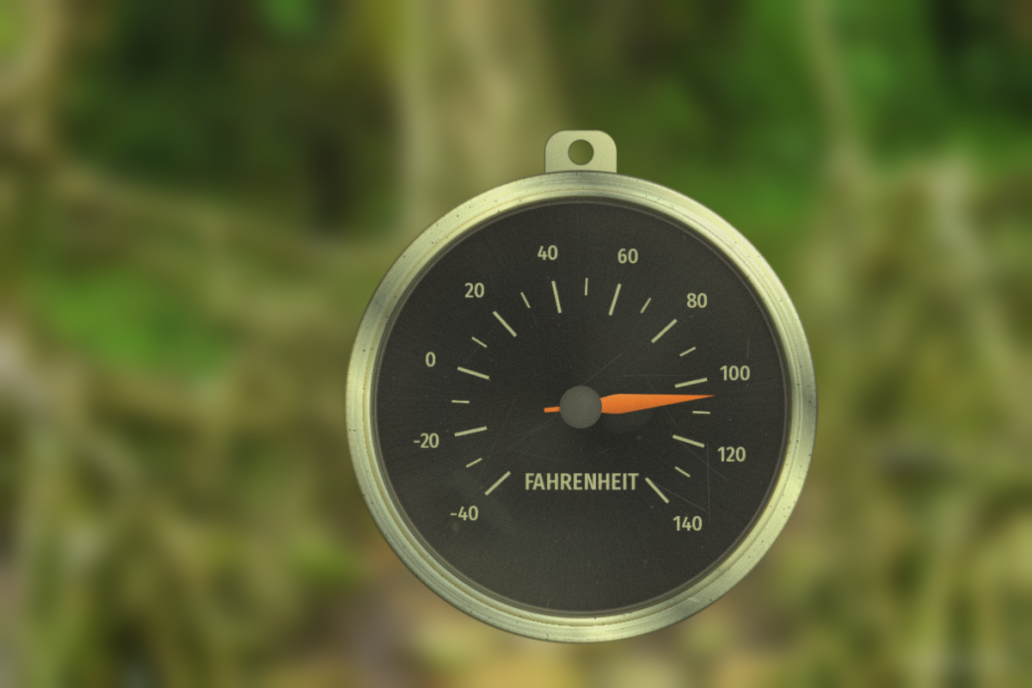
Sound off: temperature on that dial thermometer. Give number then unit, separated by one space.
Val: 105 °F
